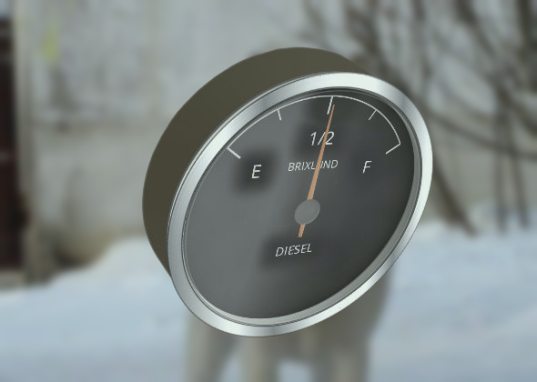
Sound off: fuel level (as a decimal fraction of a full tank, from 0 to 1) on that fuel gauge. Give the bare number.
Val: 0.5
